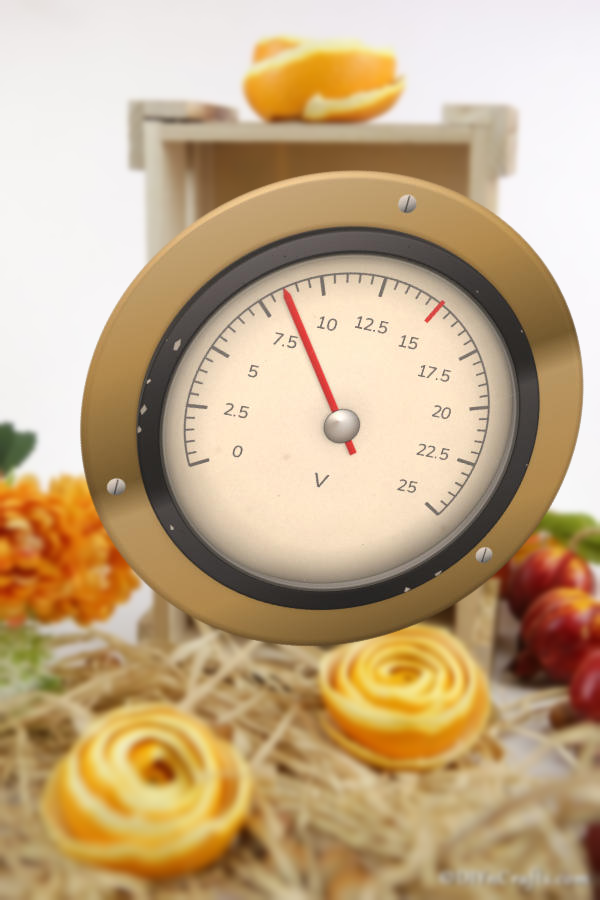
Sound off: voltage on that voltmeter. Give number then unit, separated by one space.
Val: 8.5 V
